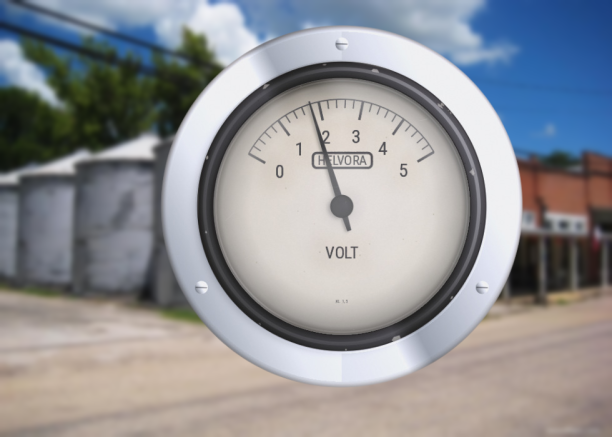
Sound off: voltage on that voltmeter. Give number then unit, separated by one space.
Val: 1.8 V
